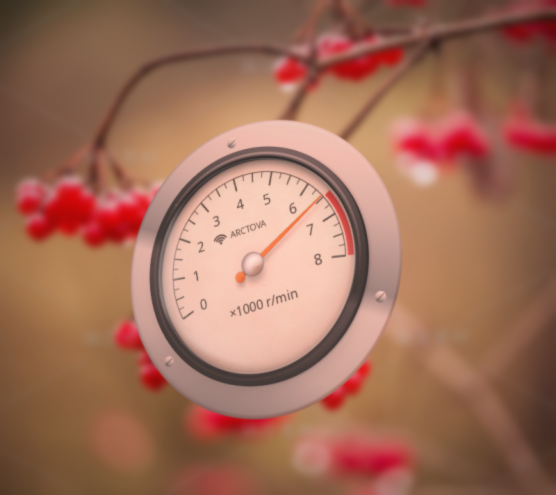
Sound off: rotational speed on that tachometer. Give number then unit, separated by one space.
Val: 6500 rpm
